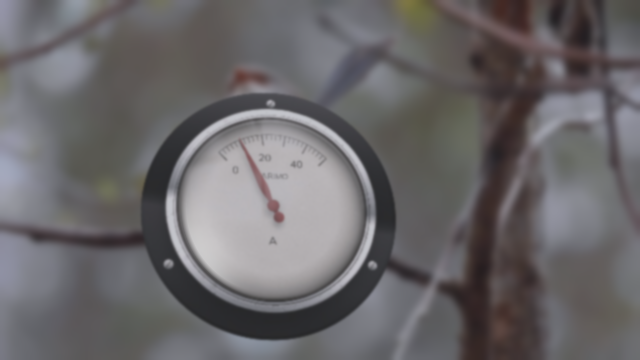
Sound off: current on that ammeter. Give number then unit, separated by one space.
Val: 10 A
